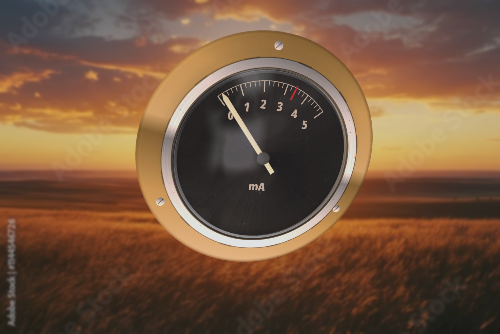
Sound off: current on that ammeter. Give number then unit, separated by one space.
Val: 0.2 mA
